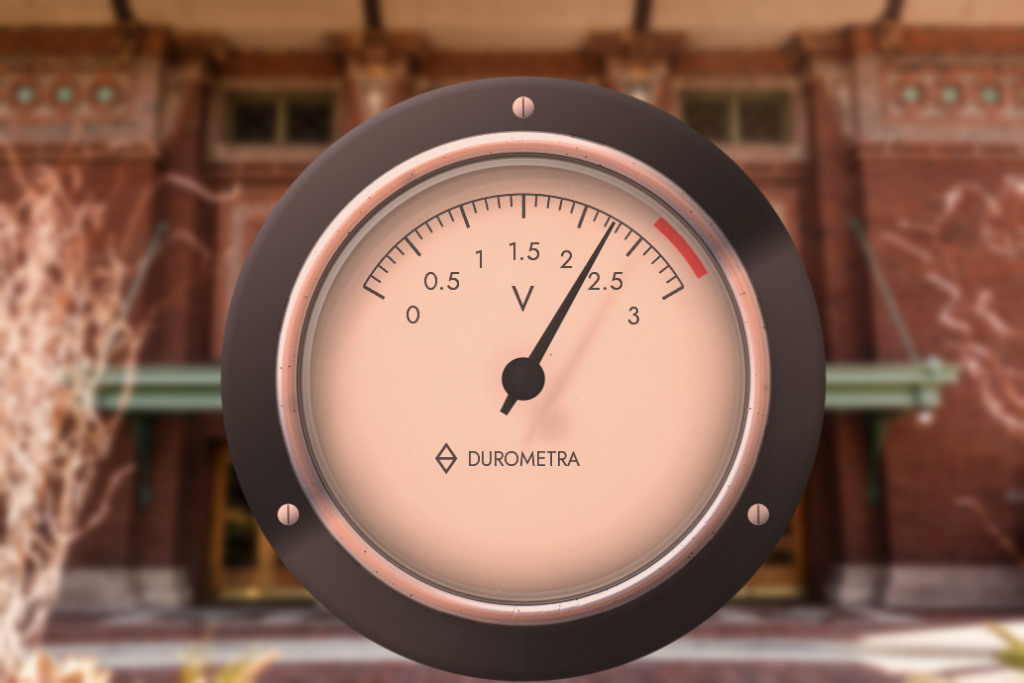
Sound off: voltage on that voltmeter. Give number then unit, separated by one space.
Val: 2.25 V
